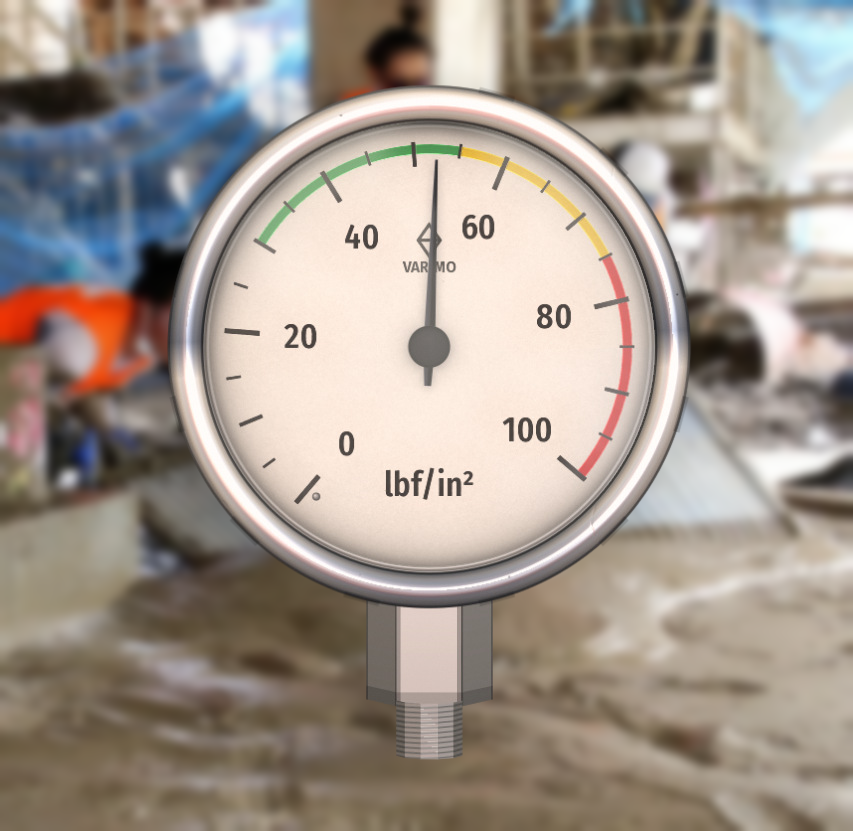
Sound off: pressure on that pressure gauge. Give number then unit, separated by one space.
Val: 52.5 psi
